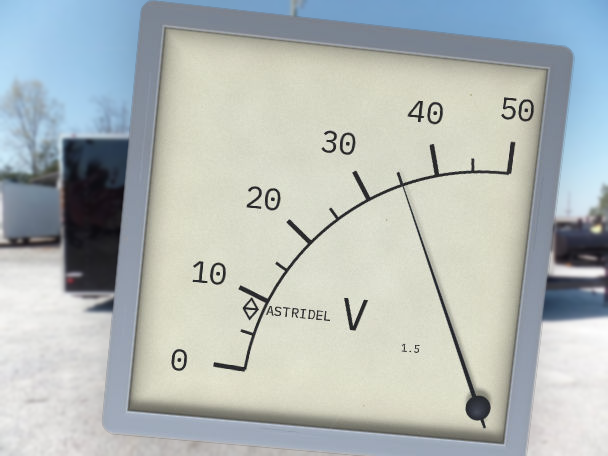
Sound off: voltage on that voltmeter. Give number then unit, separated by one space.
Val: 35 V
